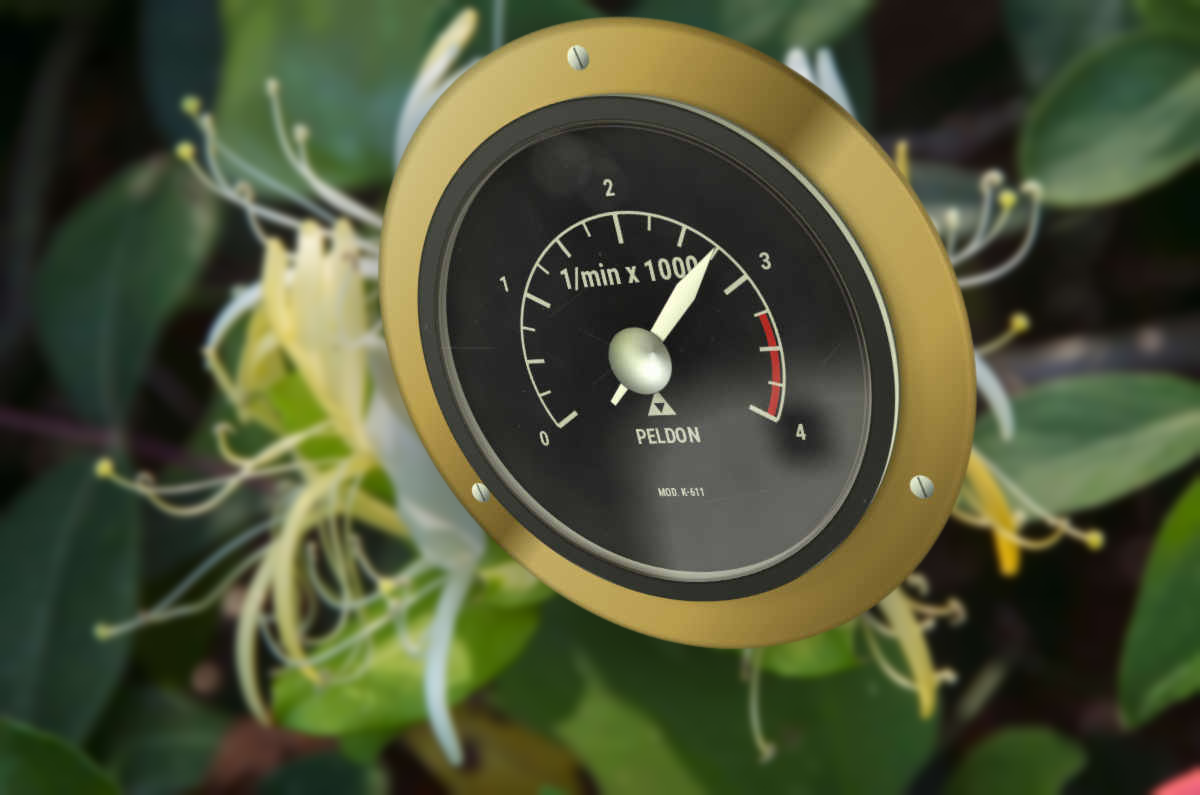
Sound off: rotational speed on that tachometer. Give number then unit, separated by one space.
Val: 2750 rpm
